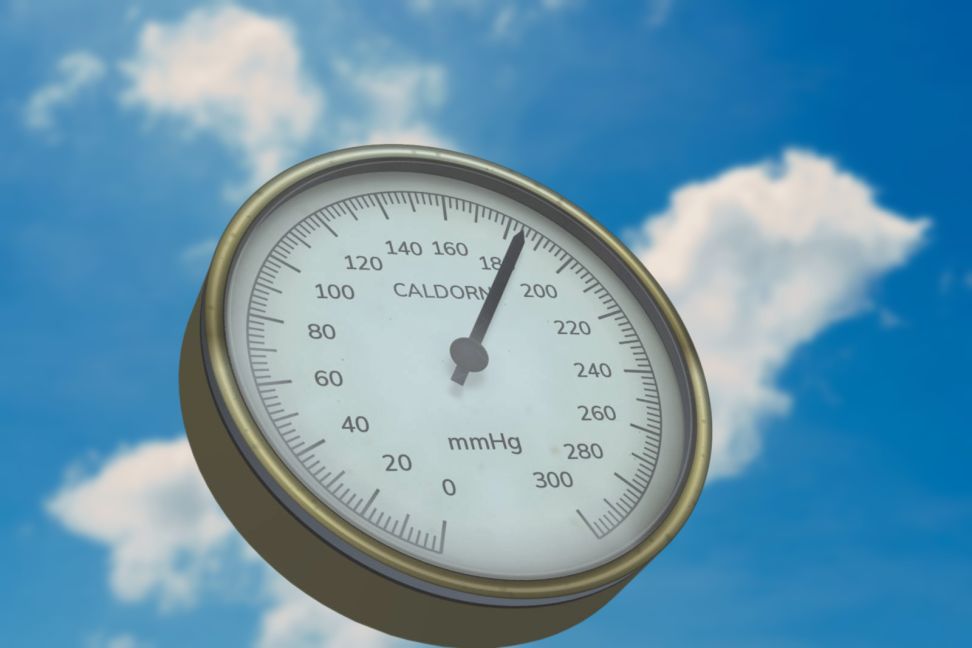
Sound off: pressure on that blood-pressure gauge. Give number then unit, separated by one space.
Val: 184 mmHg
